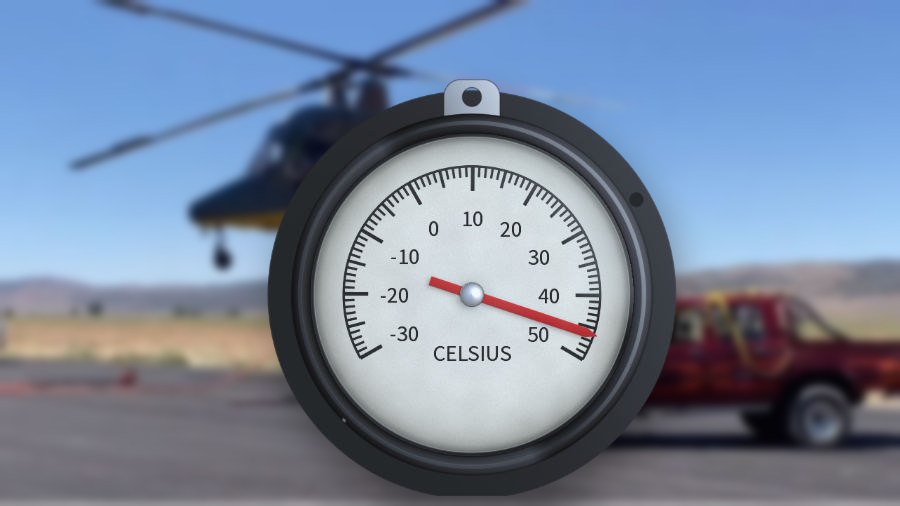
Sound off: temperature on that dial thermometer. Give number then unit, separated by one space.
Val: 46 °C
